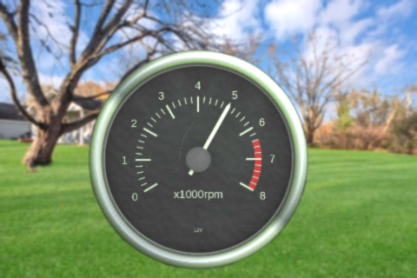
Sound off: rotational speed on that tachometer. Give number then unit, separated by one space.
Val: 5000 rpm
